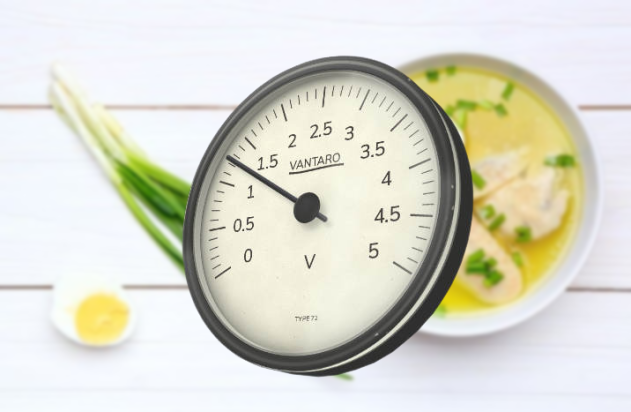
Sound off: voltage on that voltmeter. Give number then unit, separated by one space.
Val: 1.25 V
